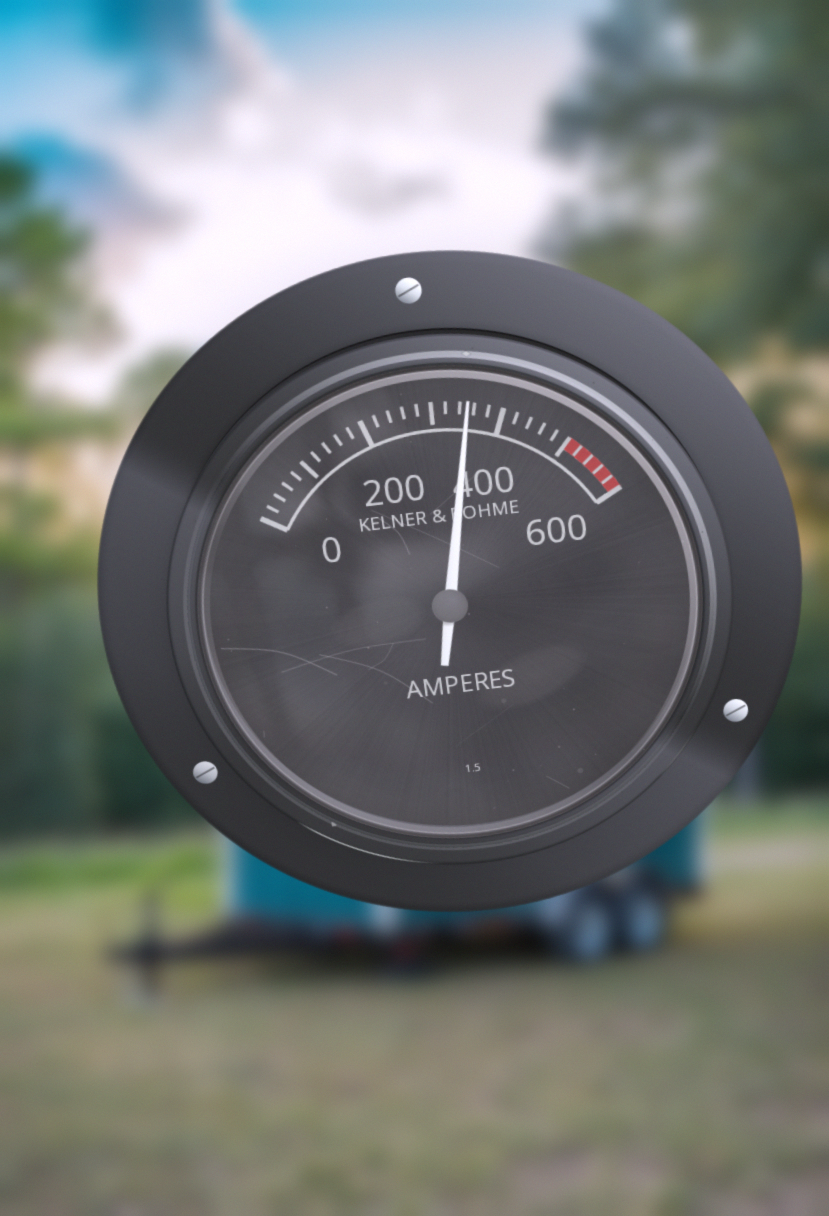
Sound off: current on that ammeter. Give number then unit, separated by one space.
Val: 350 A
